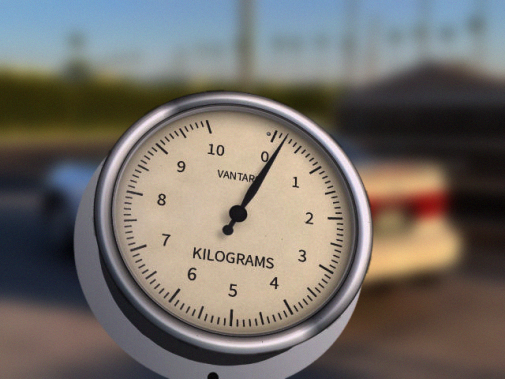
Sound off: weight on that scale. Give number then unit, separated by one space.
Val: 0.2 kg
